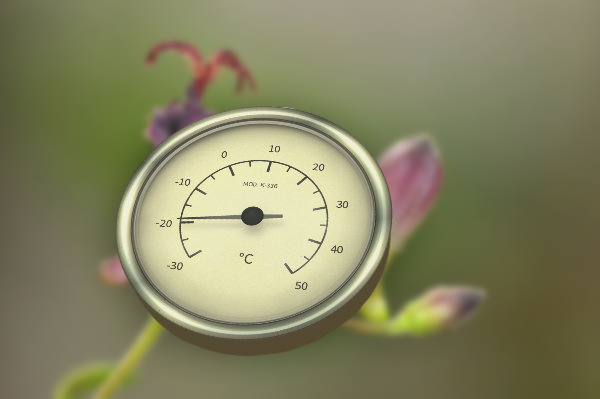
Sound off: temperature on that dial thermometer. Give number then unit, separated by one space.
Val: -20 °C
